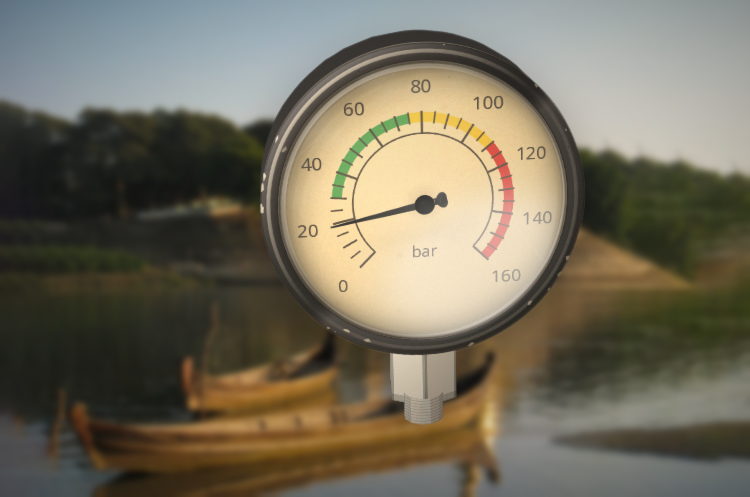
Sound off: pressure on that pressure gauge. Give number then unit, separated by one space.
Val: 20 bar
